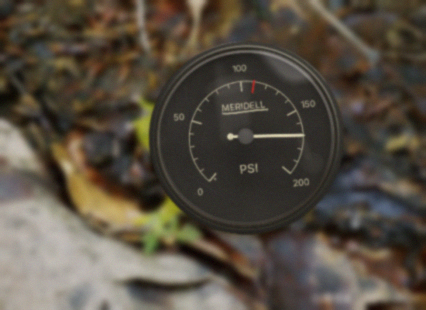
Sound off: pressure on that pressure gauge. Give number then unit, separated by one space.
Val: 170 psi
